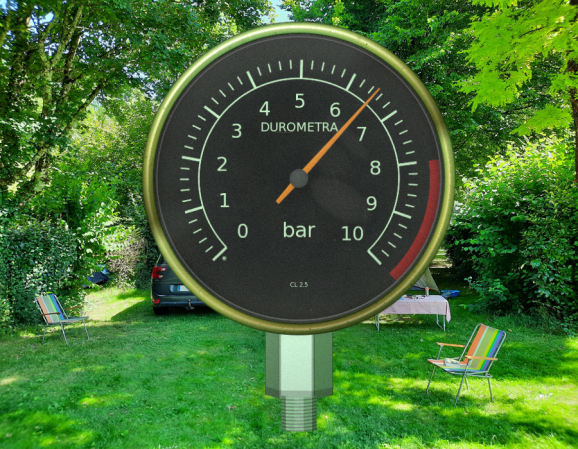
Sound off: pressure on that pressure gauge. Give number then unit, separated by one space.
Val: 6.5 bar
